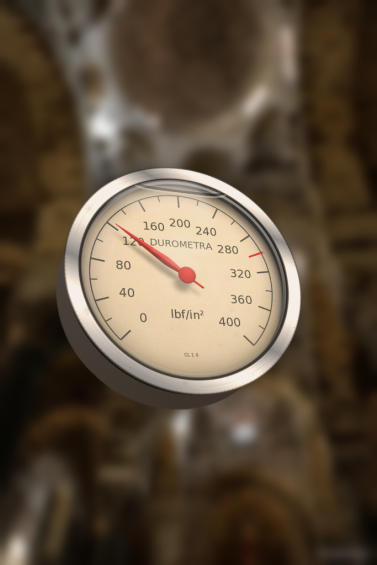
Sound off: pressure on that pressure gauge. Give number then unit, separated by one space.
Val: 120 psi
